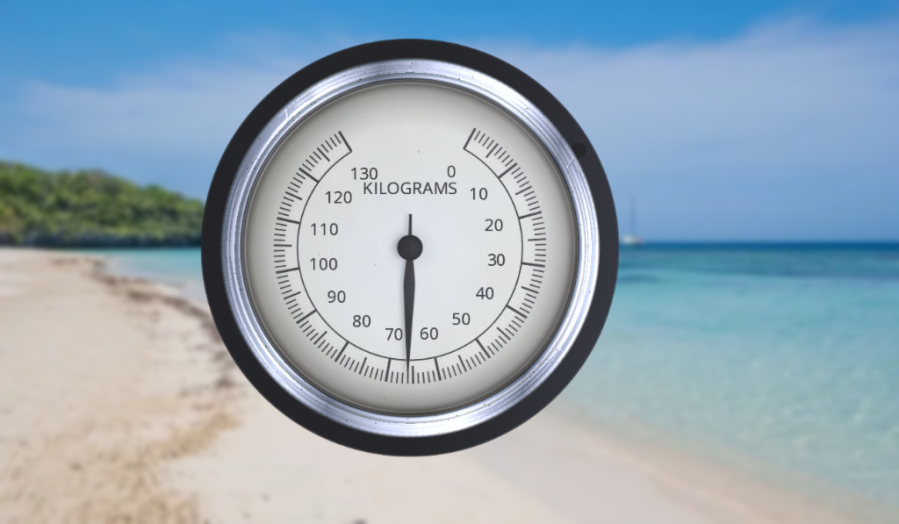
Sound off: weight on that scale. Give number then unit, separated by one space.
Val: 66 kg
